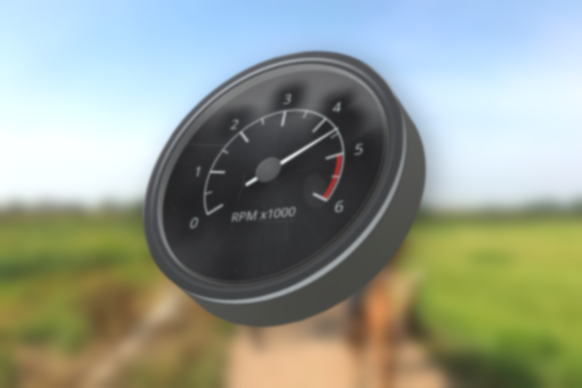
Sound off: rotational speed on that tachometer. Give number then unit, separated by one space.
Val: 4500 rpm
